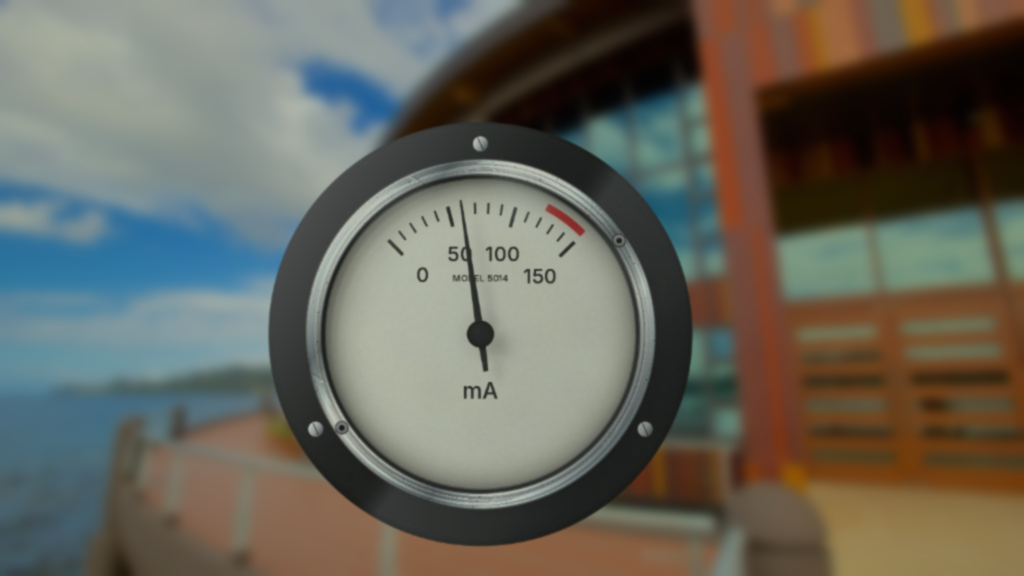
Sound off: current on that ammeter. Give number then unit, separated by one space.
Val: 60 mA
